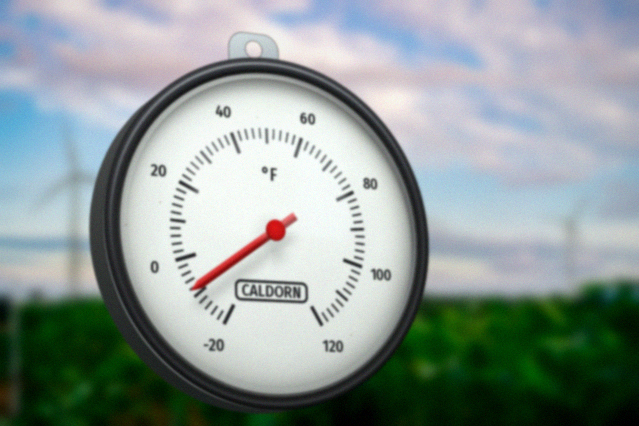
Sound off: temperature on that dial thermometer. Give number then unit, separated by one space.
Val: -8 °F
